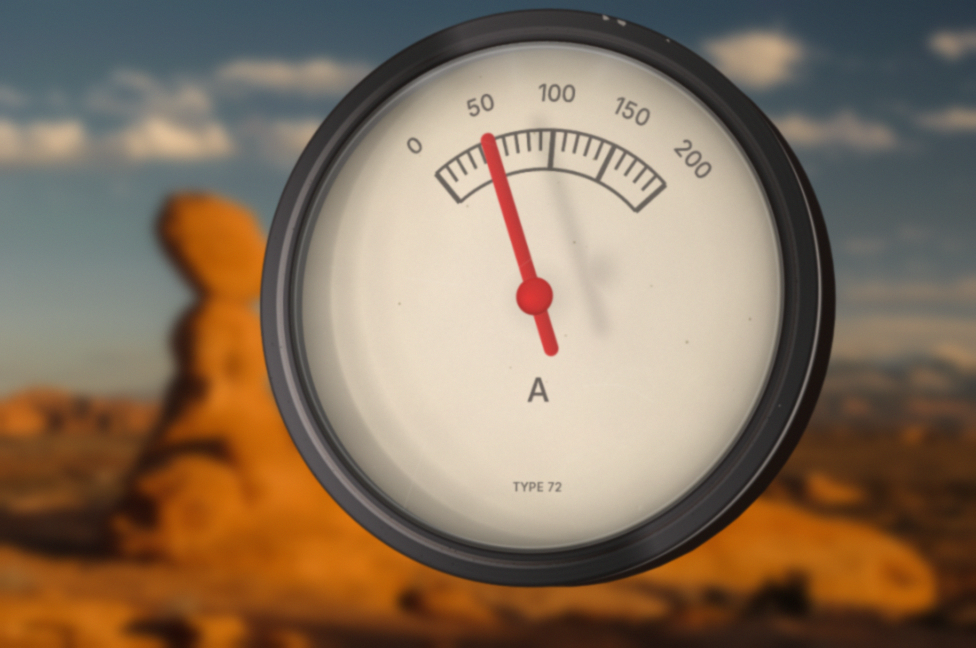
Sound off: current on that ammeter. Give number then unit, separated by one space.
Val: 50 A
